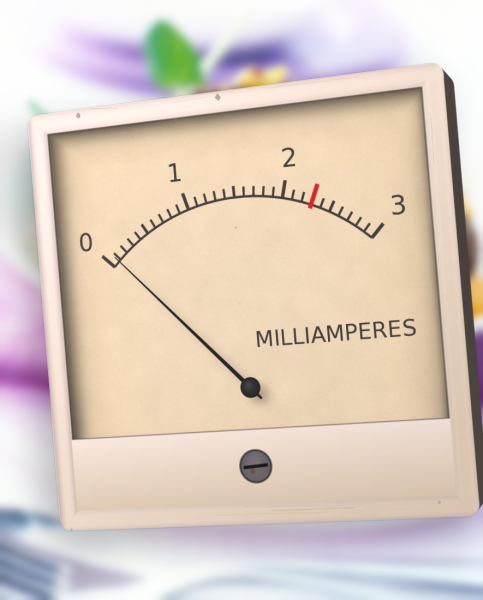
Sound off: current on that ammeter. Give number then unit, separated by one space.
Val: 0.1 mA
